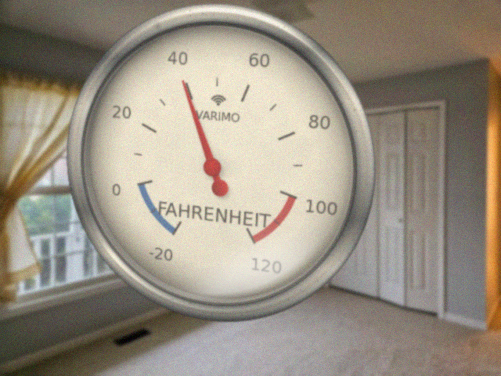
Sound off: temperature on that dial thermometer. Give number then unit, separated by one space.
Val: 40 °F
